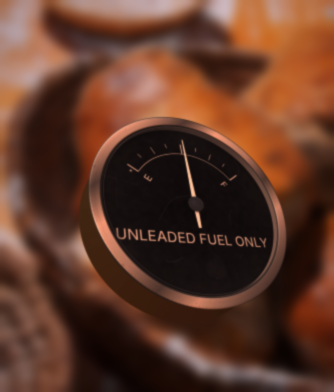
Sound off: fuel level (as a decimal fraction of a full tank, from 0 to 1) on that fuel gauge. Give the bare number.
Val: 0.5
